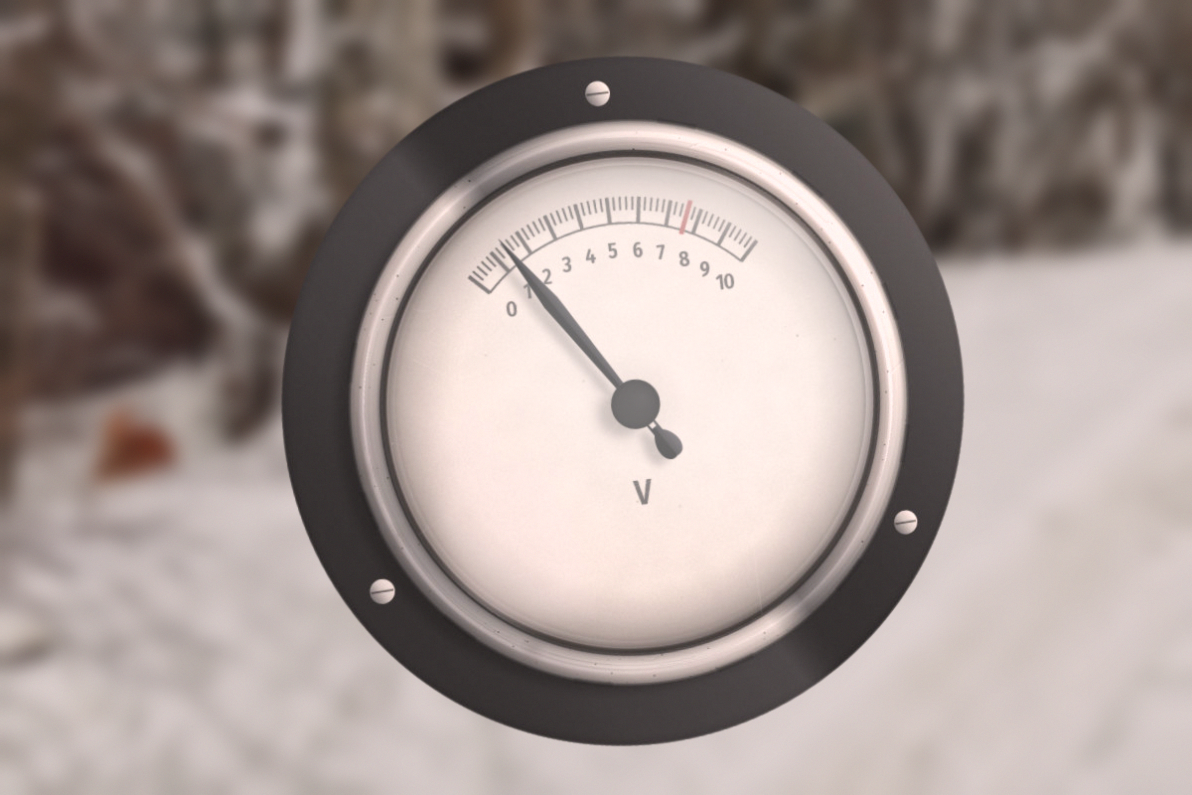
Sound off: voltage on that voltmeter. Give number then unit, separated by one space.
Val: 1.4 V
